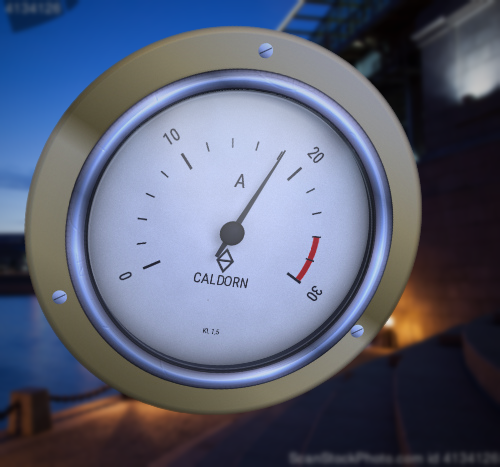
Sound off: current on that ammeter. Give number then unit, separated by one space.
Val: 18 A
